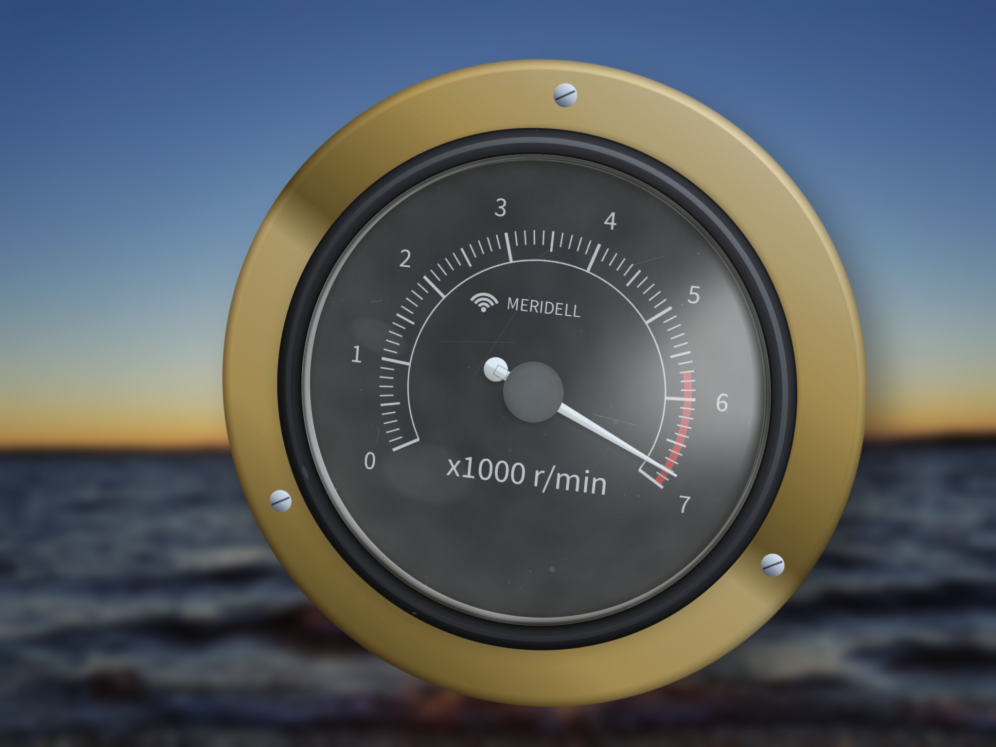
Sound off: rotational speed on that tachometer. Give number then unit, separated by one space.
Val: 6800 rpm
